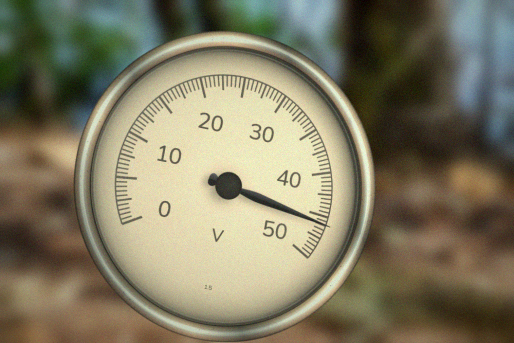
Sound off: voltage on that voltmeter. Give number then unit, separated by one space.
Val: 46 V
